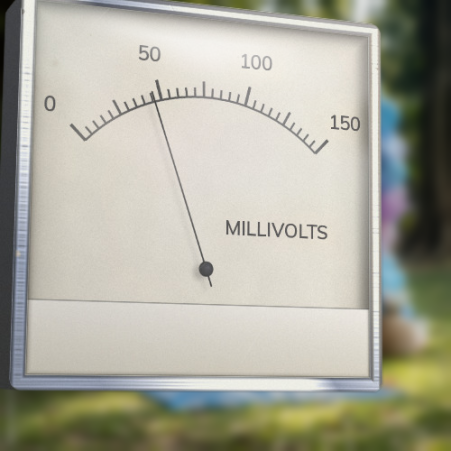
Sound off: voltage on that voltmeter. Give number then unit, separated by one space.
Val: 45 mV
